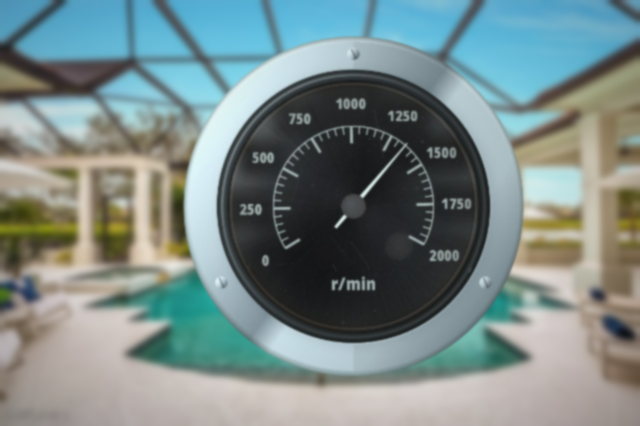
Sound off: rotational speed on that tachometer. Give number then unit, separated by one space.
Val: 1350 rpm
